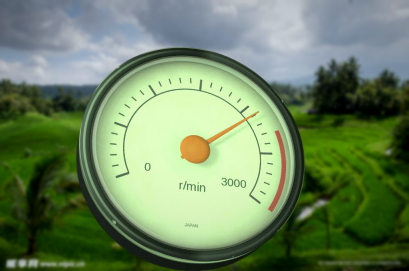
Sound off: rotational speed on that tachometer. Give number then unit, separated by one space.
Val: 2100 rpm
